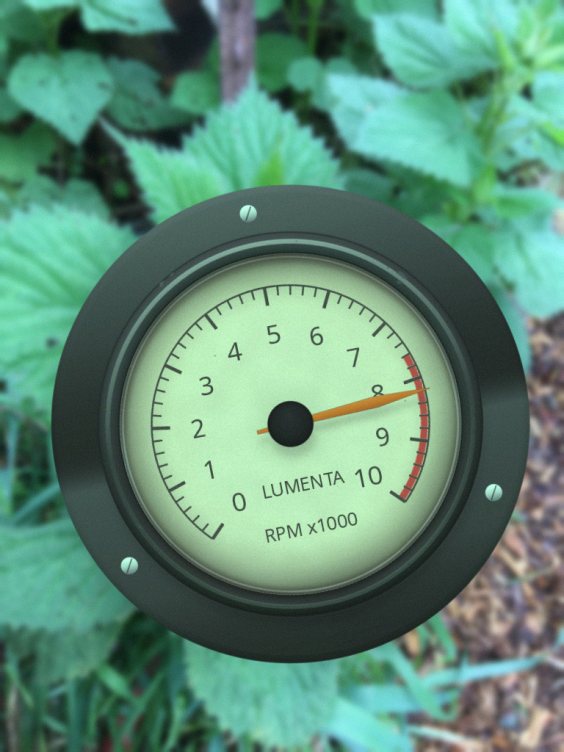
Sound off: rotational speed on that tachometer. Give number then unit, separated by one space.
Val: 8200 rpm
